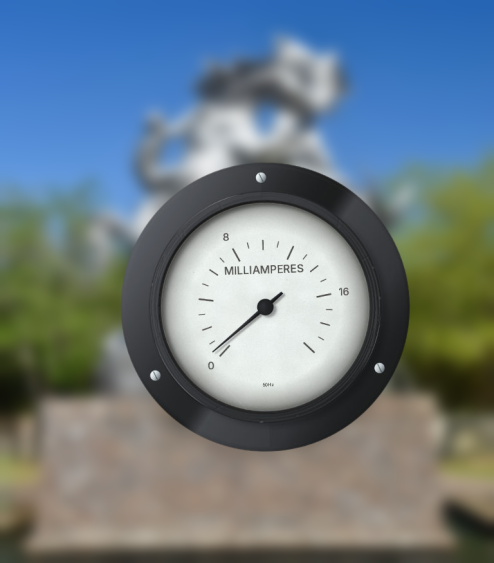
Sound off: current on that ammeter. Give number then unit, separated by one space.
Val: 0.5 mA
